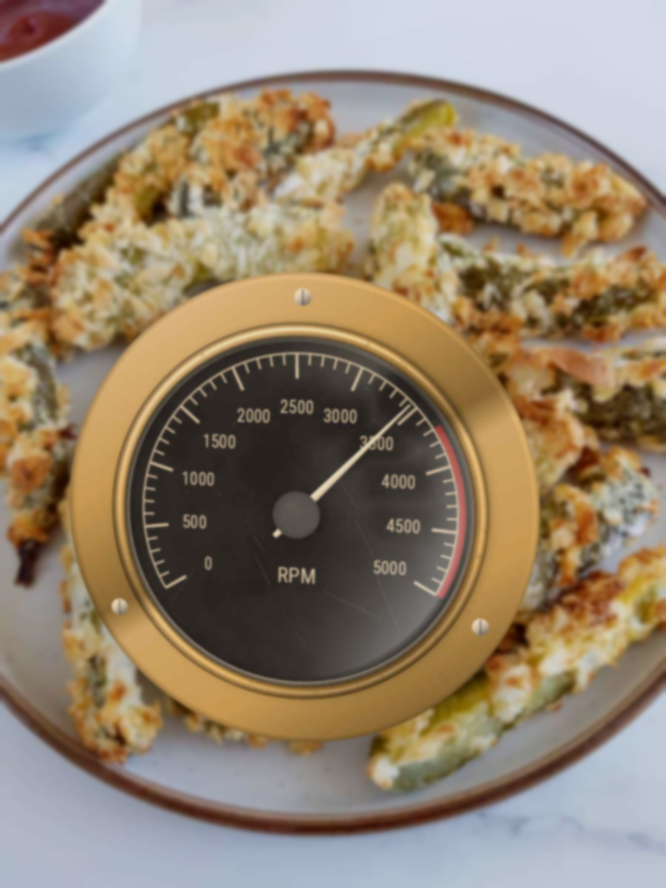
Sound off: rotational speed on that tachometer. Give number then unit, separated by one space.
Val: 3450 rpm
